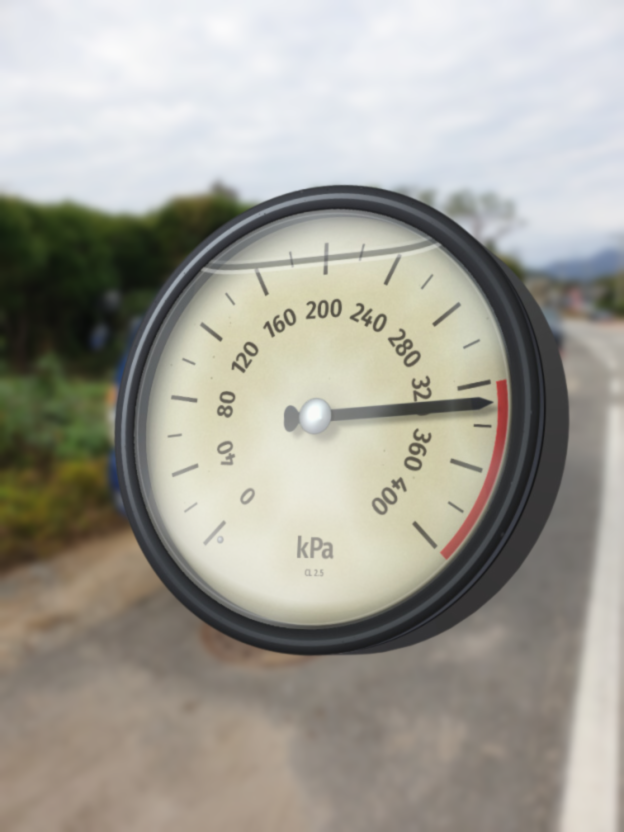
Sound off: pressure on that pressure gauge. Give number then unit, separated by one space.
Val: 330 kPa
